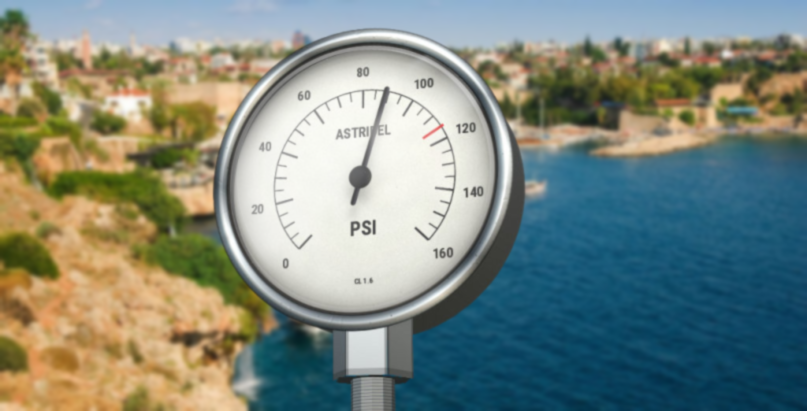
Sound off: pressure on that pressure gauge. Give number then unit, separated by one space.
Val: 90 psi
